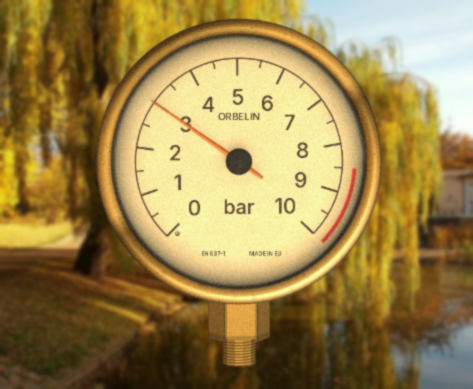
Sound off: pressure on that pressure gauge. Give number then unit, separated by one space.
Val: 3 bar
